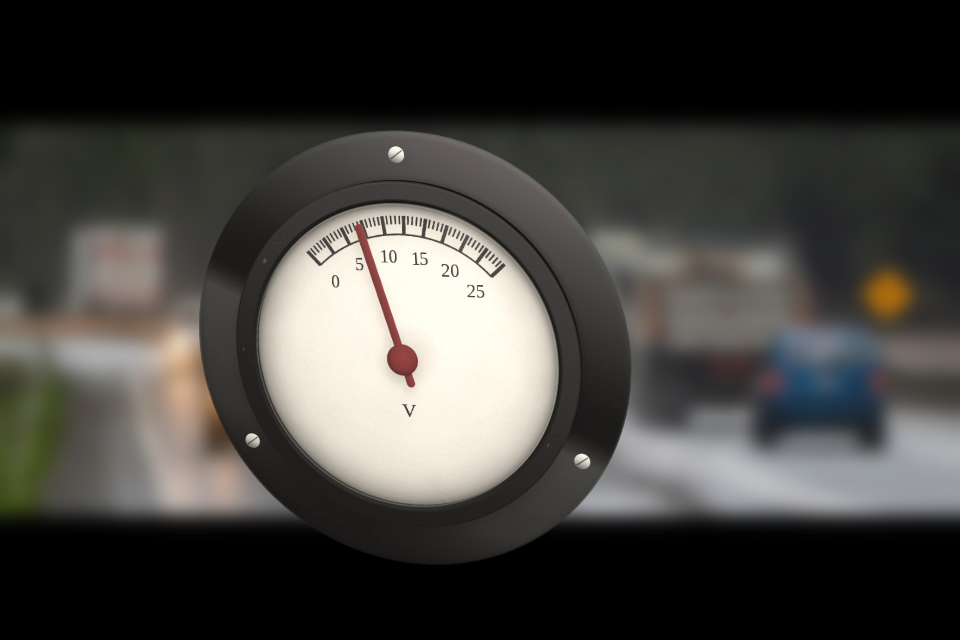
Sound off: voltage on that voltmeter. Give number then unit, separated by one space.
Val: 7.5 V
